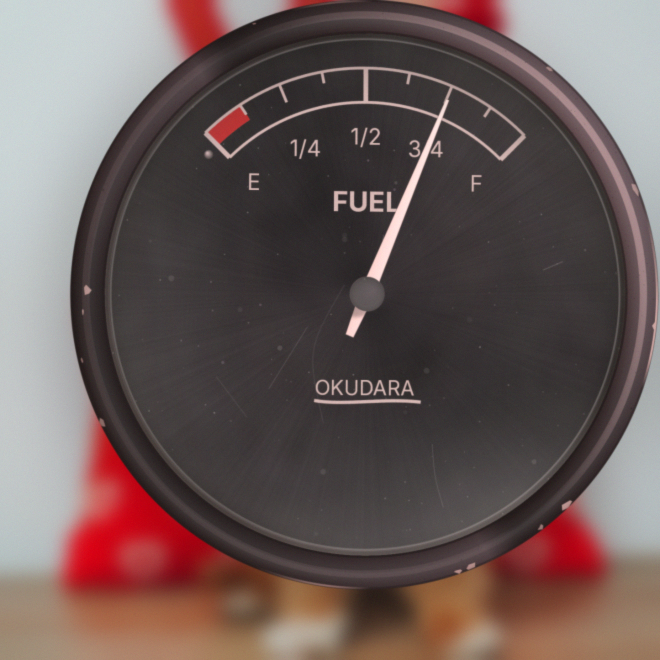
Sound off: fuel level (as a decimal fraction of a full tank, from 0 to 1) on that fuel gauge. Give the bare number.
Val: 0.75
